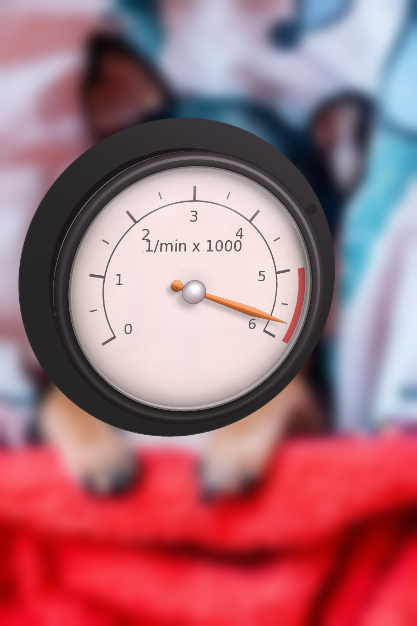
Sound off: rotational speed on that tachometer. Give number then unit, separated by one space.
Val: 5750 rpm
